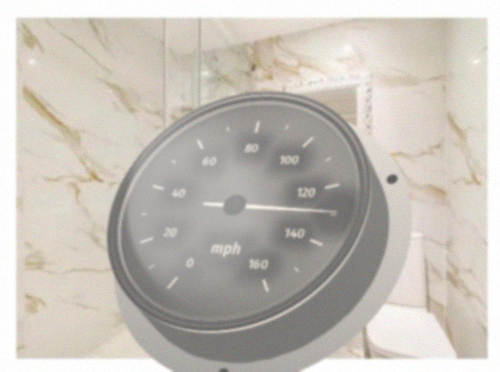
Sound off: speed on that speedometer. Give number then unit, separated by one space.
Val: 130 mph
